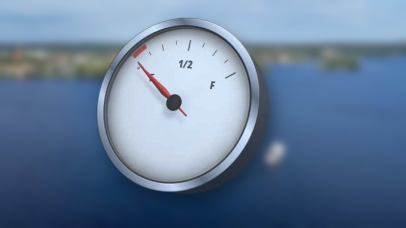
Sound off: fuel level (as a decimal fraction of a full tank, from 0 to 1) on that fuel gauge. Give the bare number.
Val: 0
